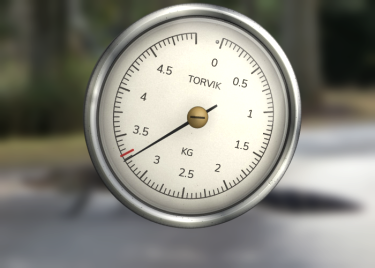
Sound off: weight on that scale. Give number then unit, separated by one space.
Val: 3.25 kg
